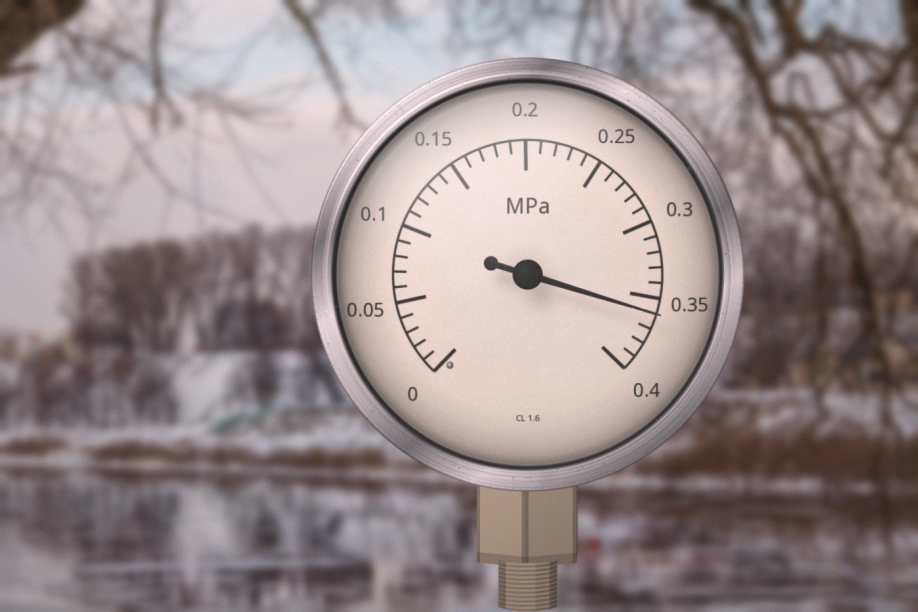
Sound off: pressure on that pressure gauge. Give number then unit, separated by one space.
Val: 0.36 MPa
